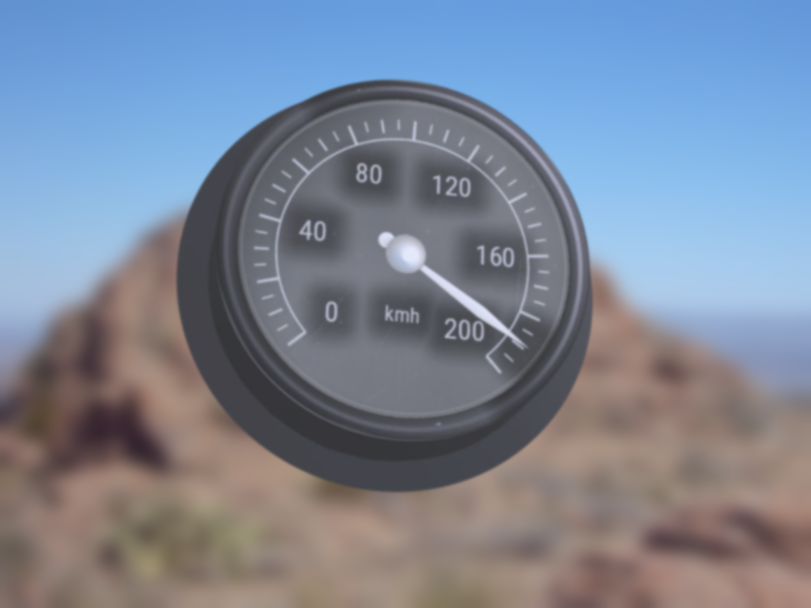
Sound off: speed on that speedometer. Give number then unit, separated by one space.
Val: 190 km/h
